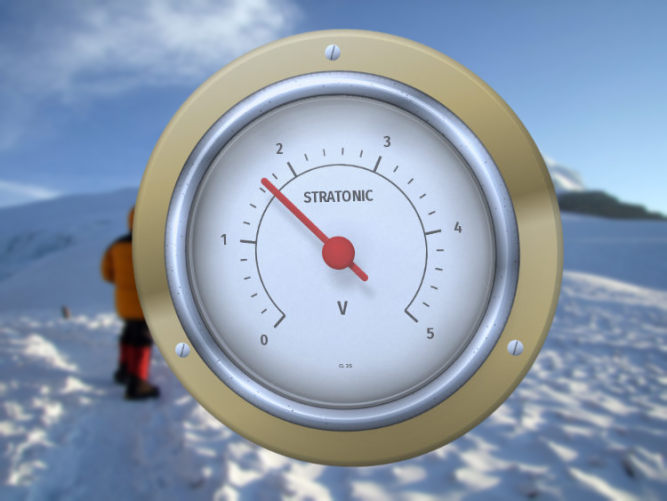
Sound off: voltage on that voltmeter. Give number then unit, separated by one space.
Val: 1.7 V
